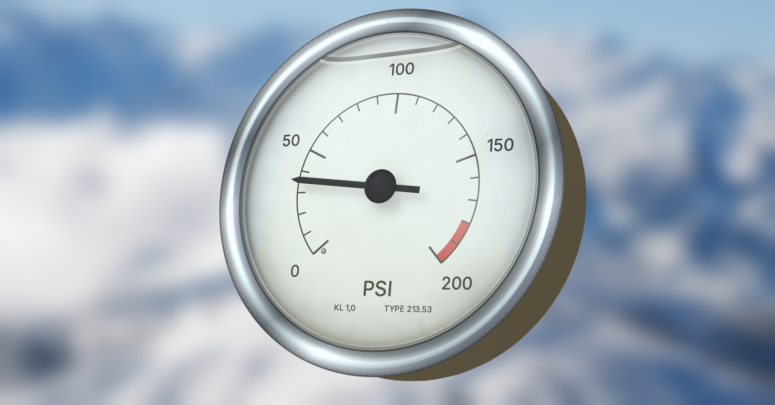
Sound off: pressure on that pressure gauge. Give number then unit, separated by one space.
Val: 35 psi
